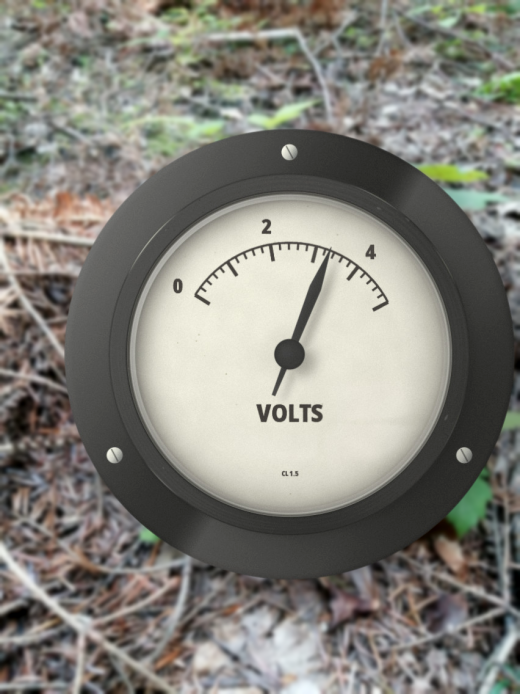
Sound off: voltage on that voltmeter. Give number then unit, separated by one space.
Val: 3.3 V
